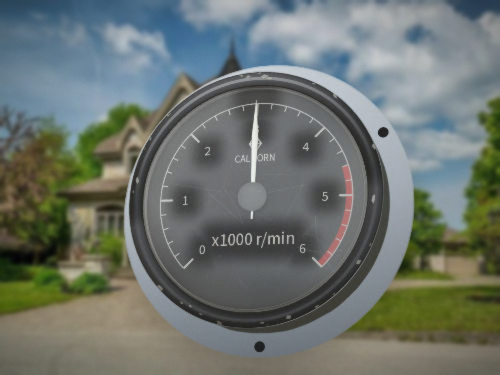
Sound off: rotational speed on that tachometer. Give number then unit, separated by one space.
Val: 3000 rpm
